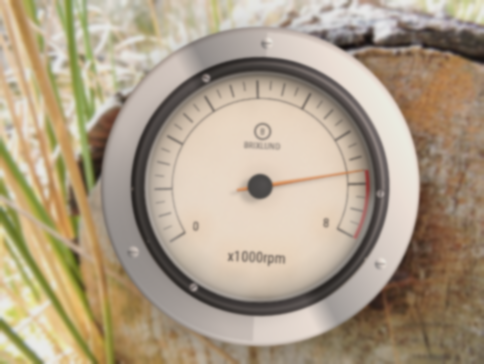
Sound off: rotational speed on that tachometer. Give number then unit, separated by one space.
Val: 6750 rpm
